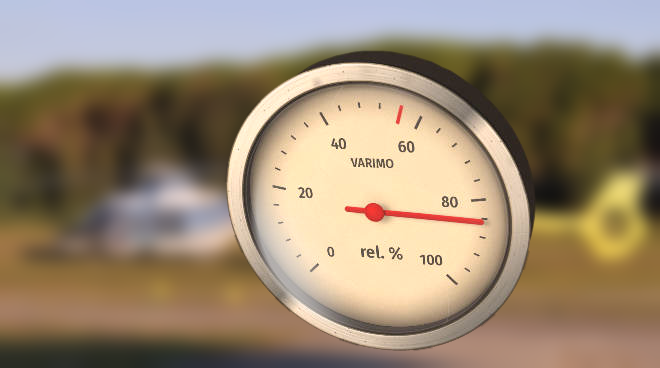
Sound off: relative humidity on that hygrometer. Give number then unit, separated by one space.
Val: 84 %
